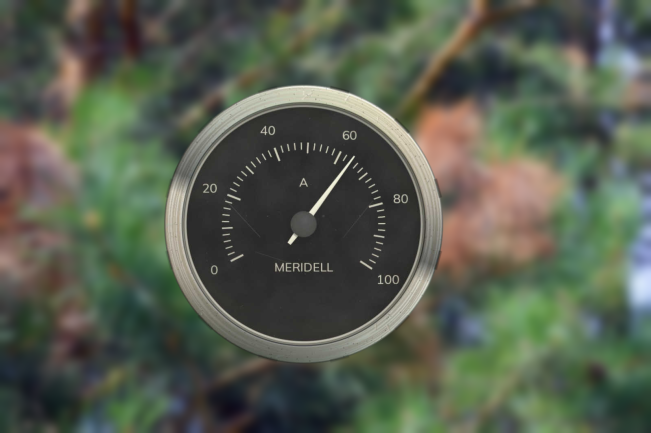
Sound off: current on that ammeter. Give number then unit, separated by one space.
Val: 64 A
